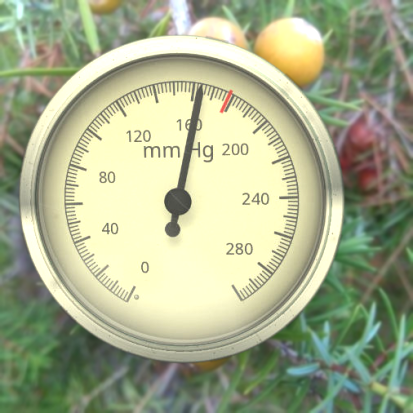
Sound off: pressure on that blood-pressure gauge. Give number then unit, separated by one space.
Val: 164 mmHg
